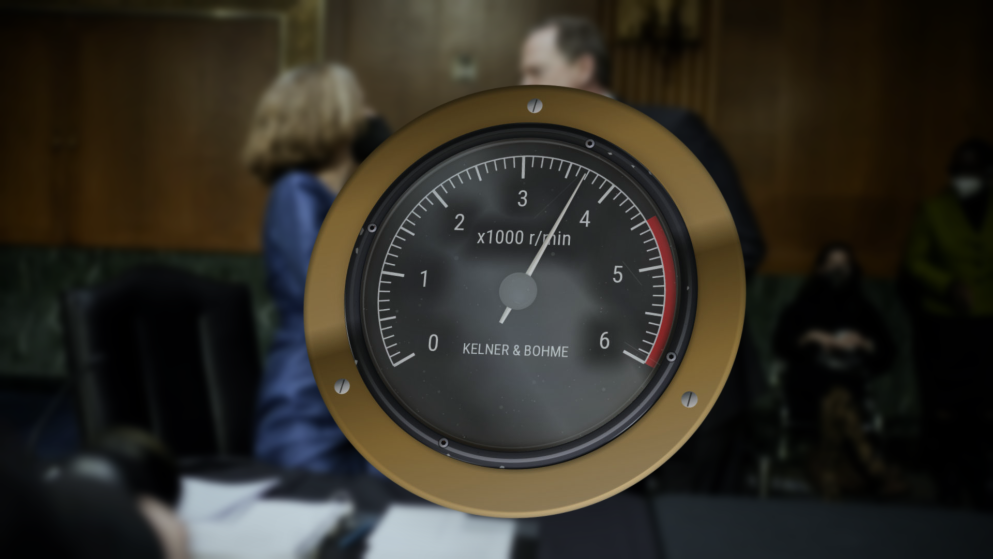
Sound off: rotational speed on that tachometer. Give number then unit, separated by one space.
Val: 3700 rpm
